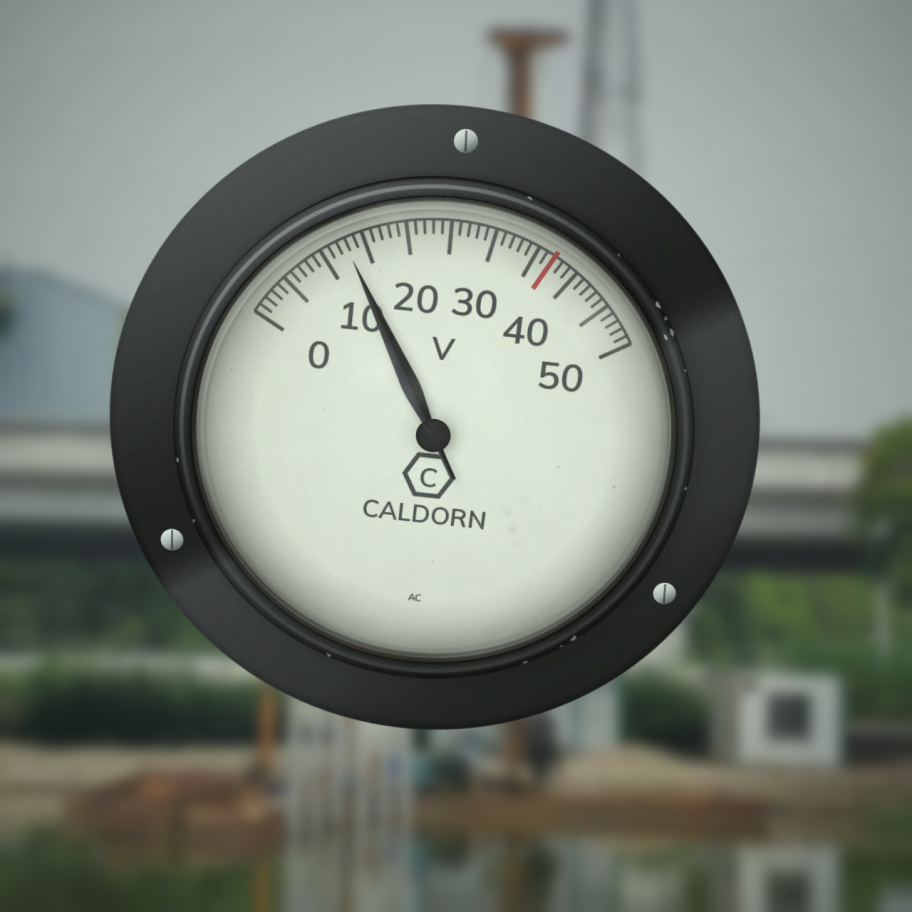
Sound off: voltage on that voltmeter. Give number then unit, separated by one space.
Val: 13 V
